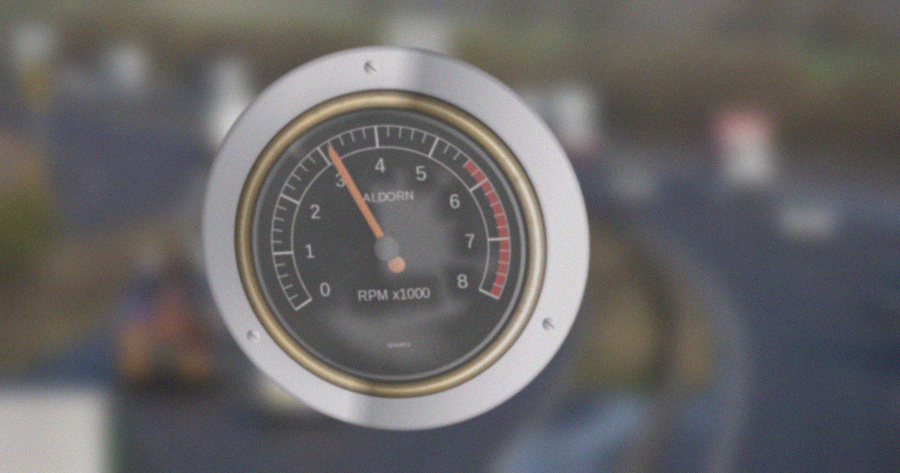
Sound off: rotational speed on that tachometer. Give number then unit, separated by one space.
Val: 3200 rpm
